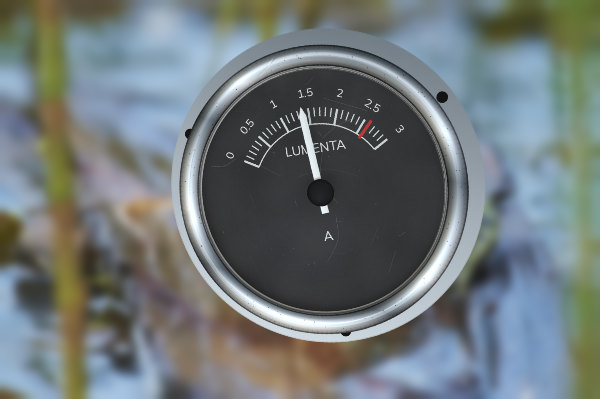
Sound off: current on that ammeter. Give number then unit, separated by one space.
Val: 1.4 A
